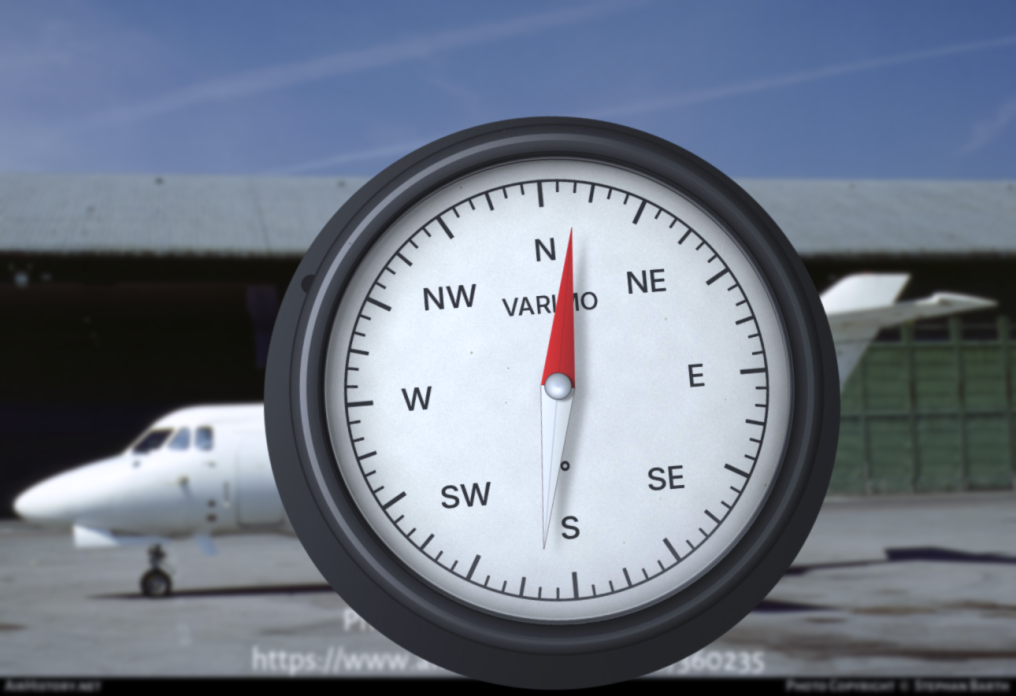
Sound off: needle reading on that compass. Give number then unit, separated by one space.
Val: 10 °
